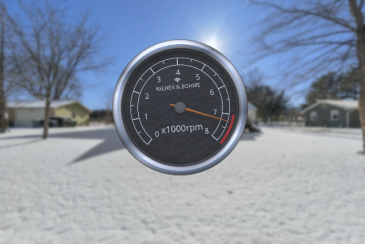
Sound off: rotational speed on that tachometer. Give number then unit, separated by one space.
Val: 7250 rpm
